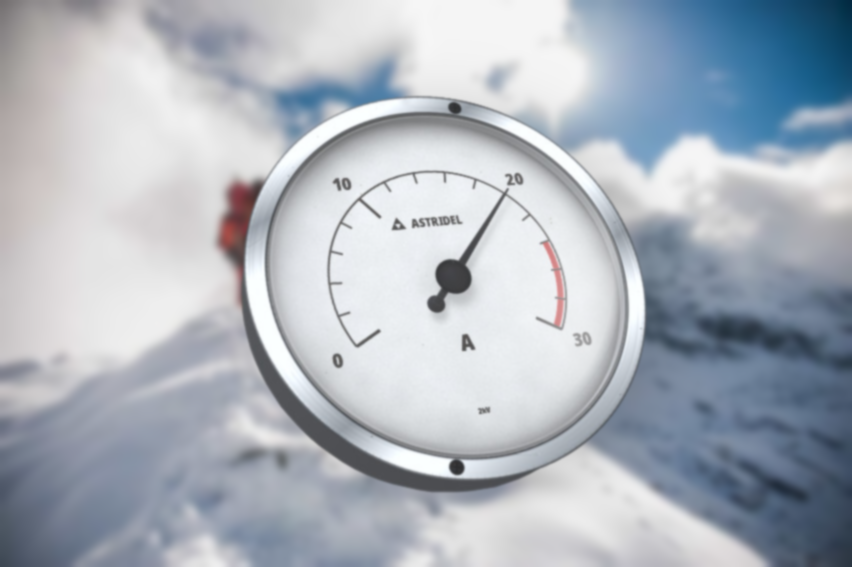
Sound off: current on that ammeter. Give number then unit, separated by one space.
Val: 20 A
